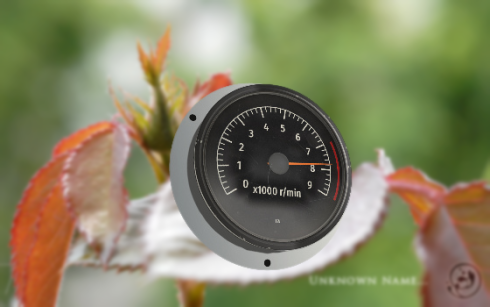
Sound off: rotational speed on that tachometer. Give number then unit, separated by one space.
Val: 7800 rpm
